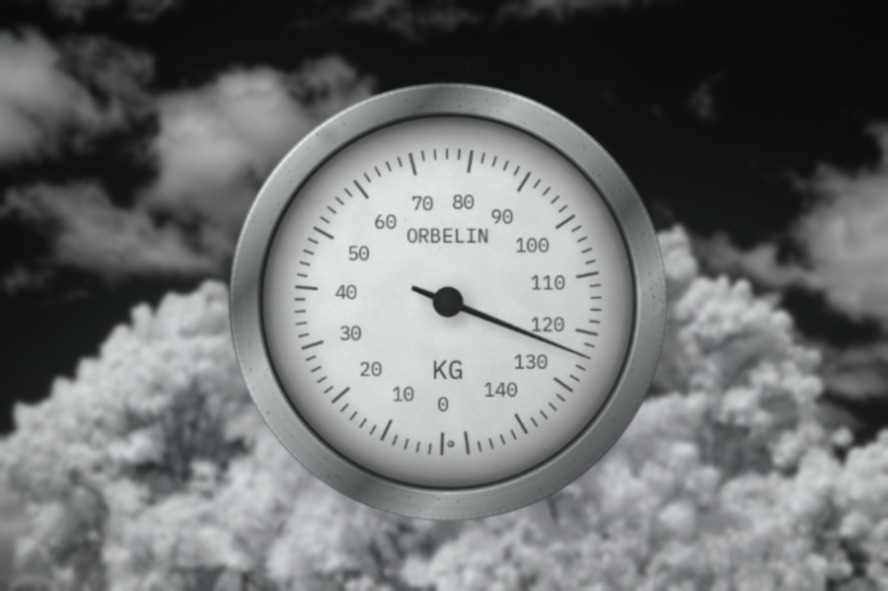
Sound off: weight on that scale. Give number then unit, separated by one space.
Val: 124 kg
